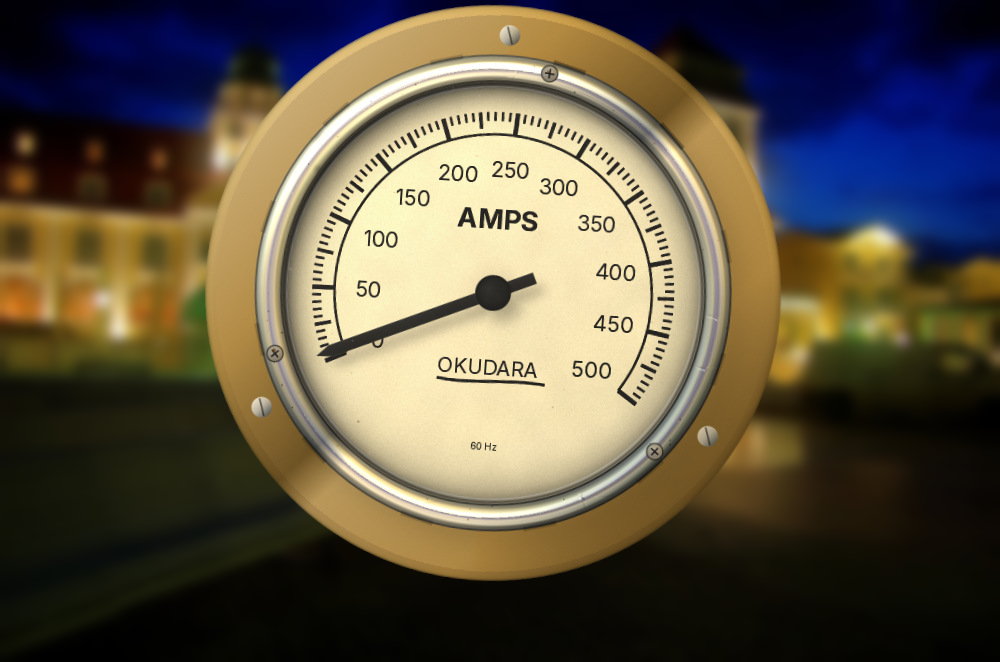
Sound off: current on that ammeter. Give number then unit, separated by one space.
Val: 5 A
